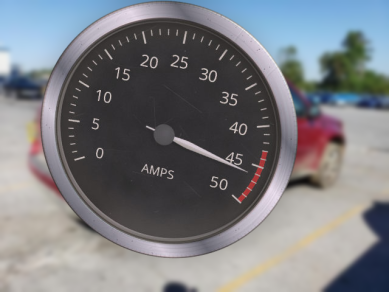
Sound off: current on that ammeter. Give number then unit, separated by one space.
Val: 46 A
